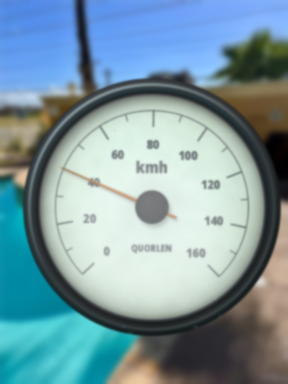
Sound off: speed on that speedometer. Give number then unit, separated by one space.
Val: 40 km/h
